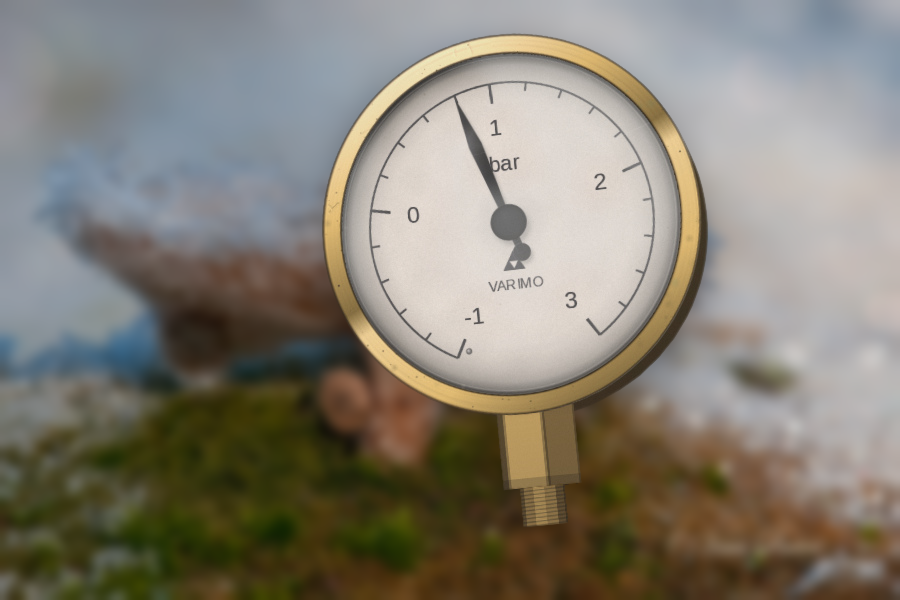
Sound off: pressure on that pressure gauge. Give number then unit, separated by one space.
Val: 0.8 bar
